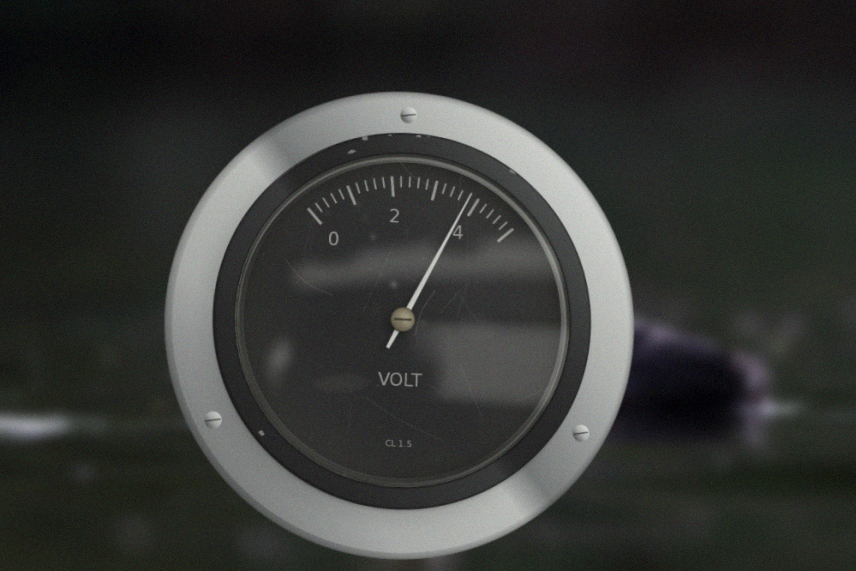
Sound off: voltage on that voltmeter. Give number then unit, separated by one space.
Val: 3.8 V
